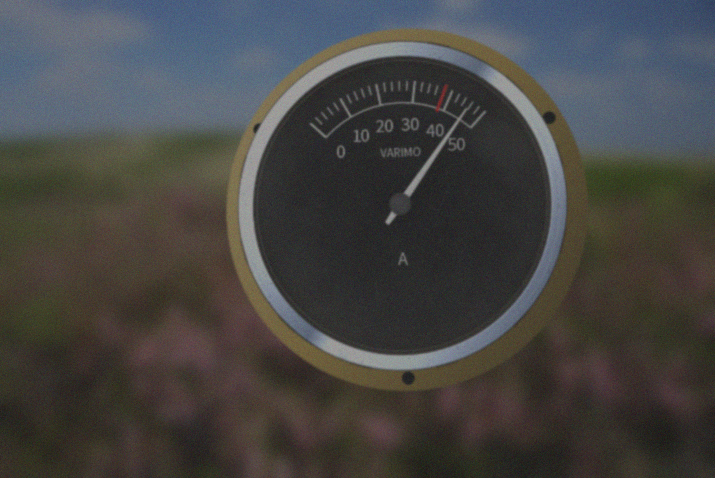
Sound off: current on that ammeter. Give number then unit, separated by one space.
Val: 46 A
